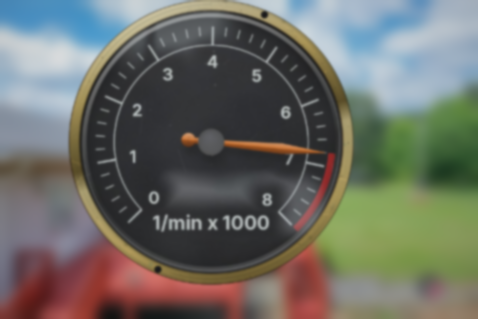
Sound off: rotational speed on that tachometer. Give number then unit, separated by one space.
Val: 6800 rpm
